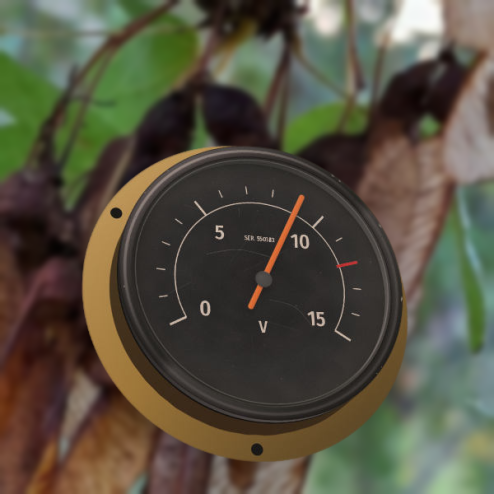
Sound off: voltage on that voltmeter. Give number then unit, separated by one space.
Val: 9 V
